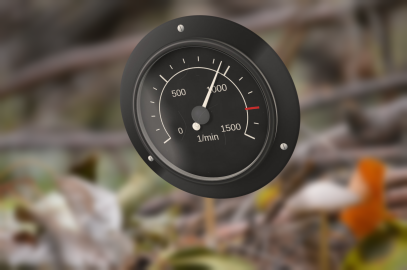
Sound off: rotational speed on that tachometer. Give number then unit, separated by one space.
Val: 950 rpm
